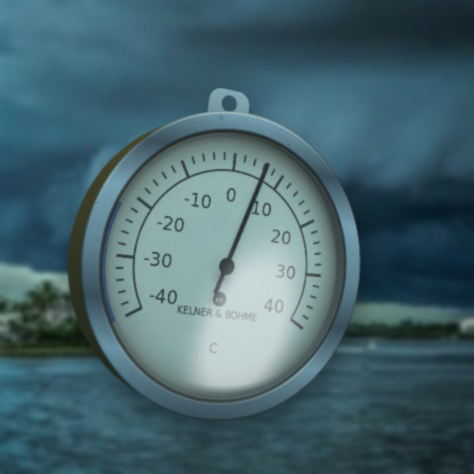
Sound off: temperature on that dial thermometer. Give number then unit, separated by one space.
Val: 6 °C
